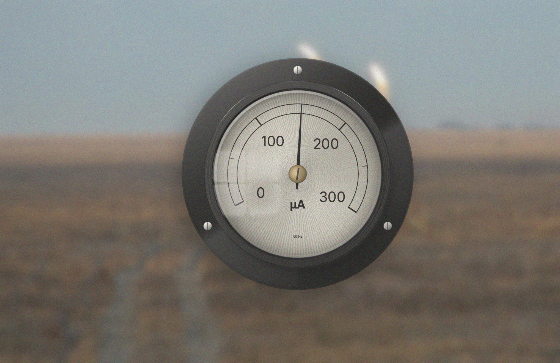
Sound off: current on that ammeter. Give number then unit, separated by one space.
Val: 150 µA
